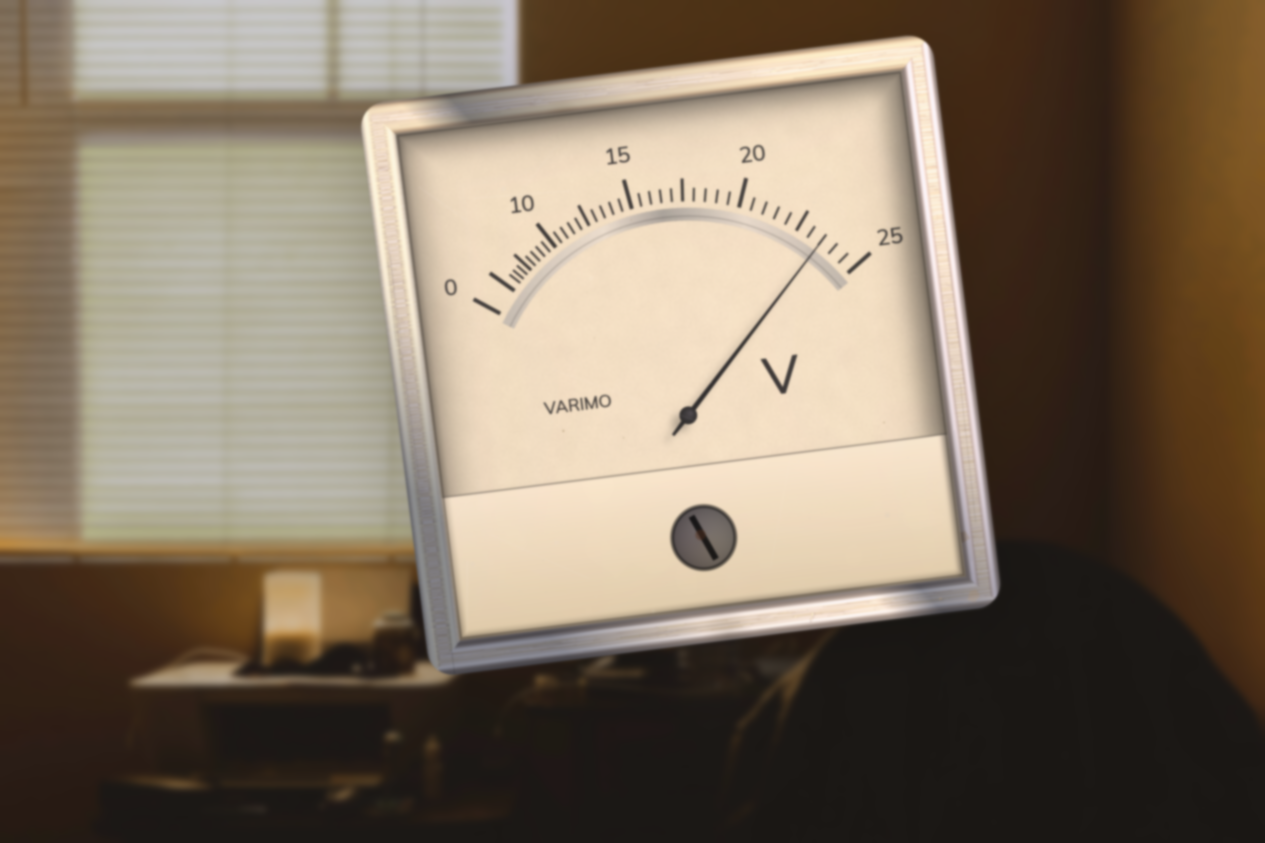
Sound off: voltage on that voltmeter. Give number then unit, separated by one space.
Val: 23.5 V
